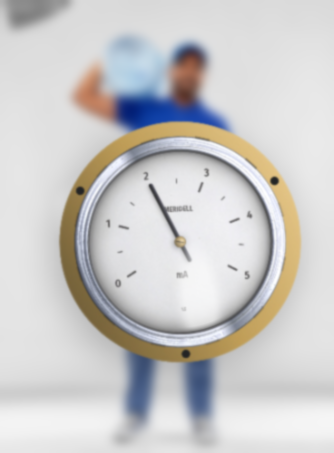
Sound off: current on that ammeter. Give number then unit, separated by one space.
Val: 2 mA
